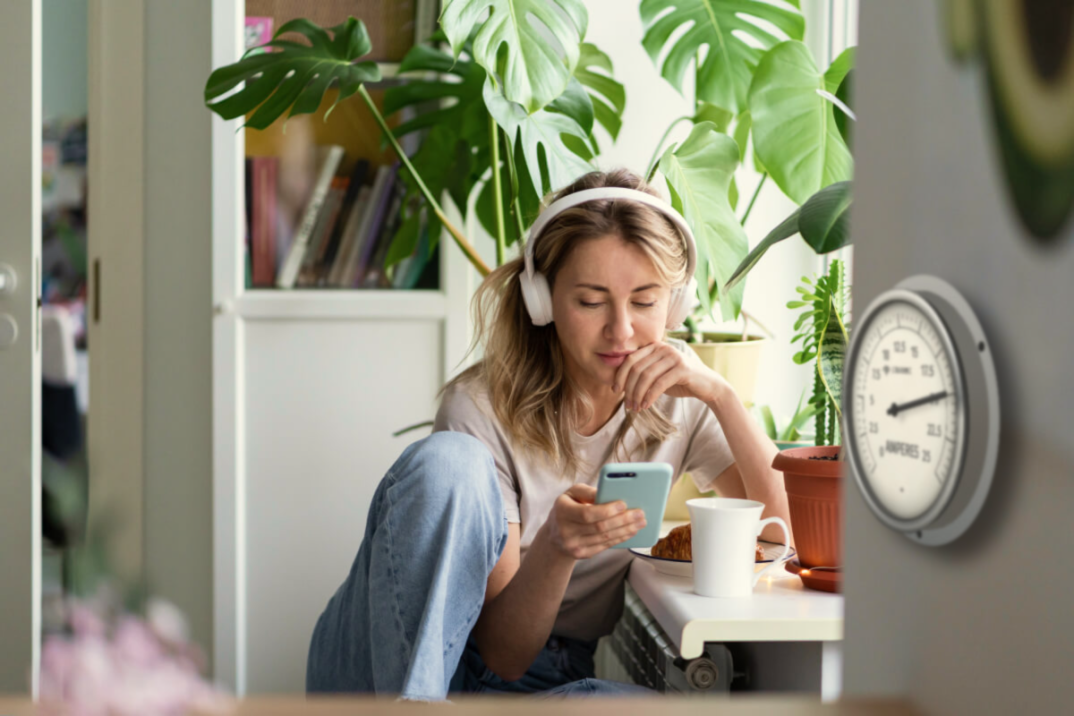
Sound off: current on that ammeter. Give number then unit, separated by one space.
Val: 20 A
